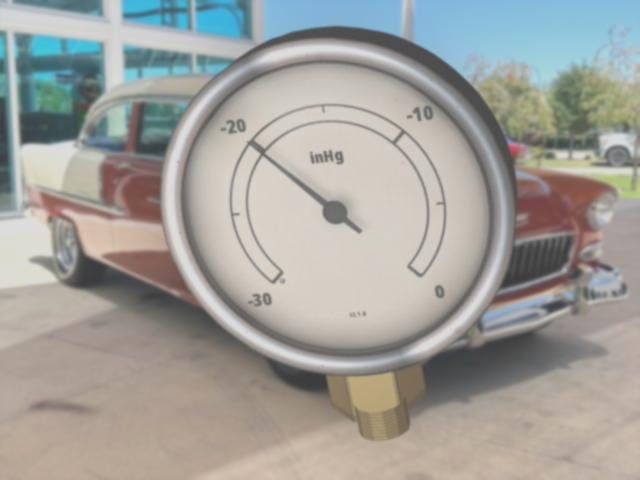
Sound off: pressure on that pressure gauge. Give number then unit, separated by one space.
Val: -20 inHg
